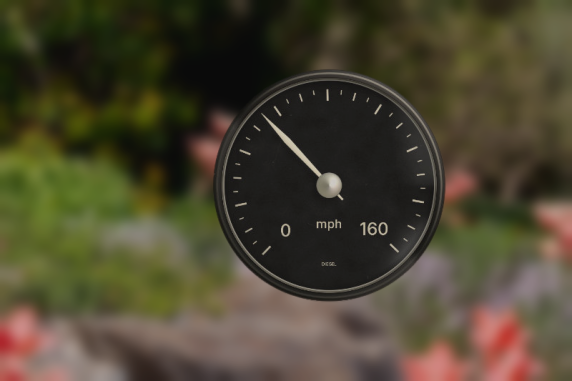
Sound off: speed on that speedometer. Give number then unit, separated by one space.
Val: 55 mph
